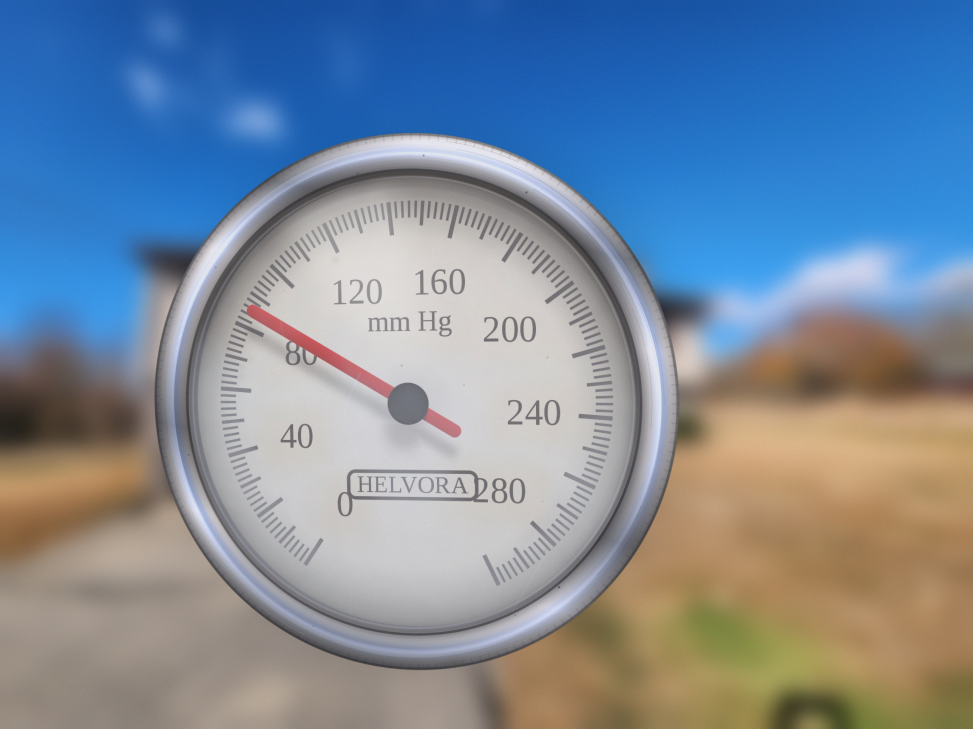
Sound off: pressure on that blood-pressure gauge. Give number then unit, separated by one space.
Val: 86 mmHg
